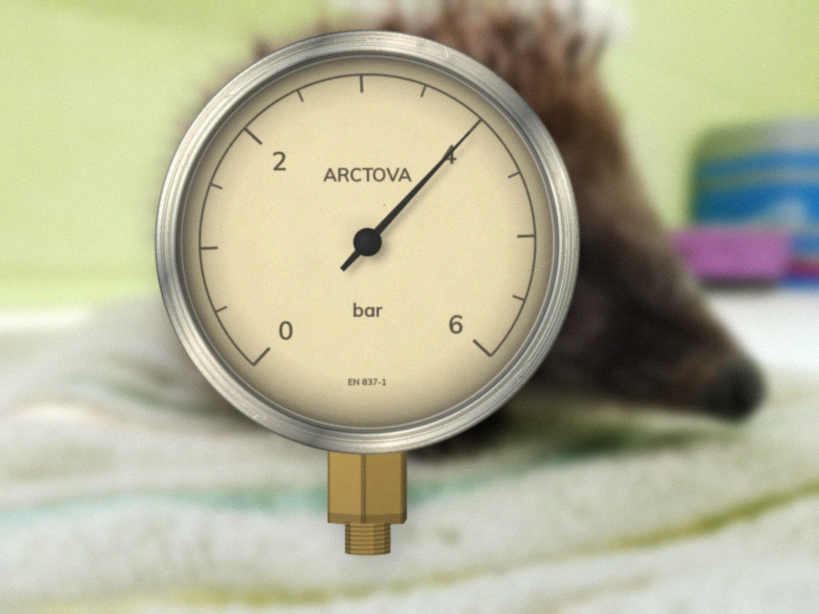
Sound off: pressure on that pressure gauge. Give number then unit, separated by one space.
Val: 4 bar
